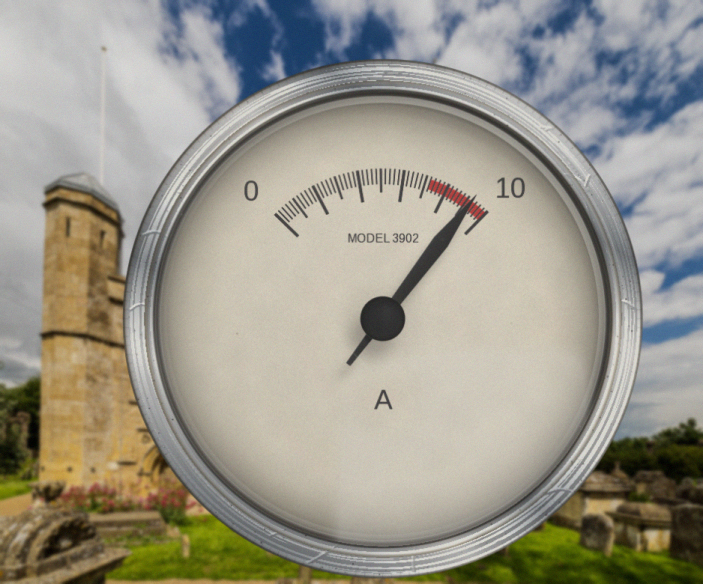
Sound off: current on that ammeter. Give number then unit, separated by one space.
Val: 9.2 A
